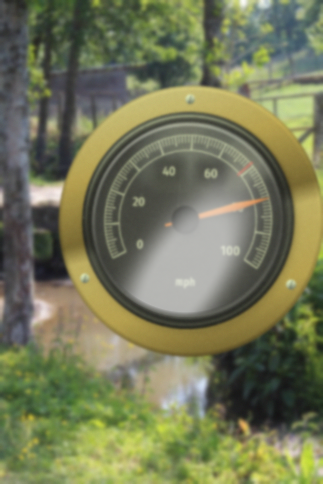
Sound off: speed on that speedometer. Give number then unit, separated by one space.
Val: 80 mph
